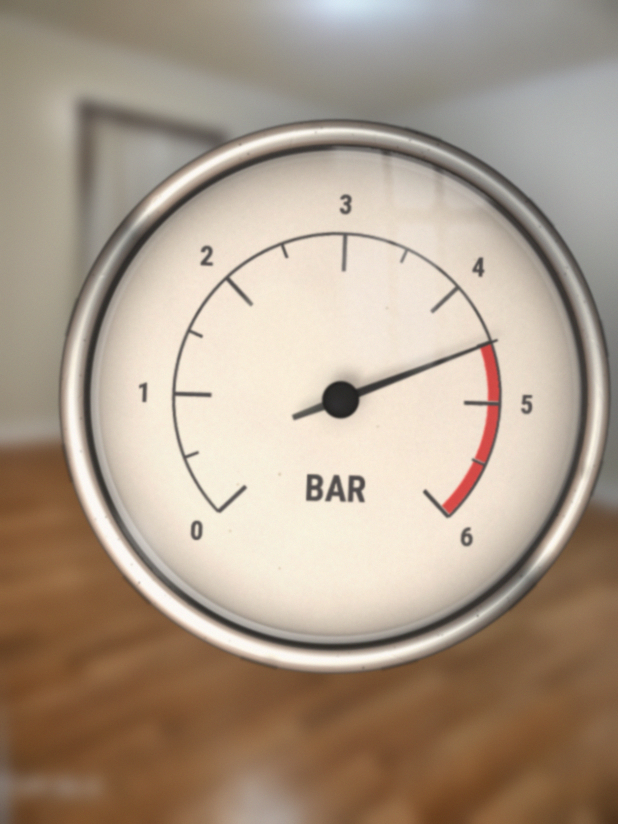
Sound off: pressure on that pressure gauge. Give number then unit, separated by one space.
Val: 4.5 bar
